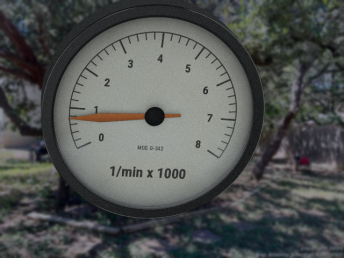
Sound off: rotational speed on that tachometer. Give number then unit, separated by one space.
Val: 800 rpm
